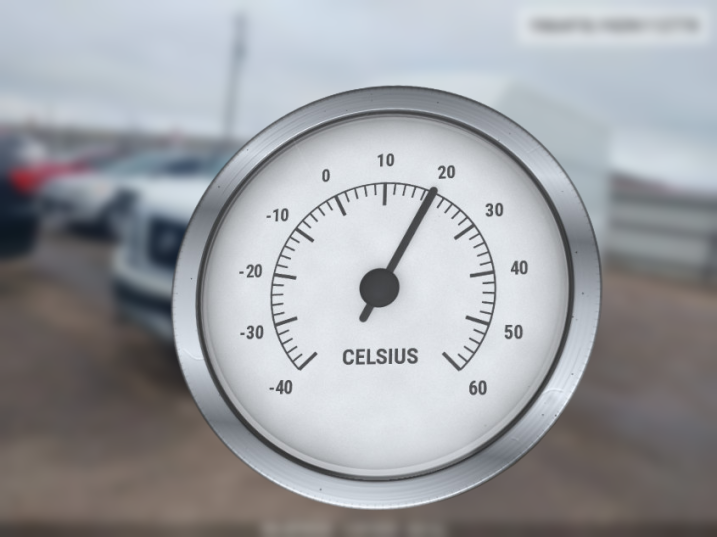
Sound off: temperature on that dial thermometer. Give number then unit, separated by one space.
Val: 20 °C
